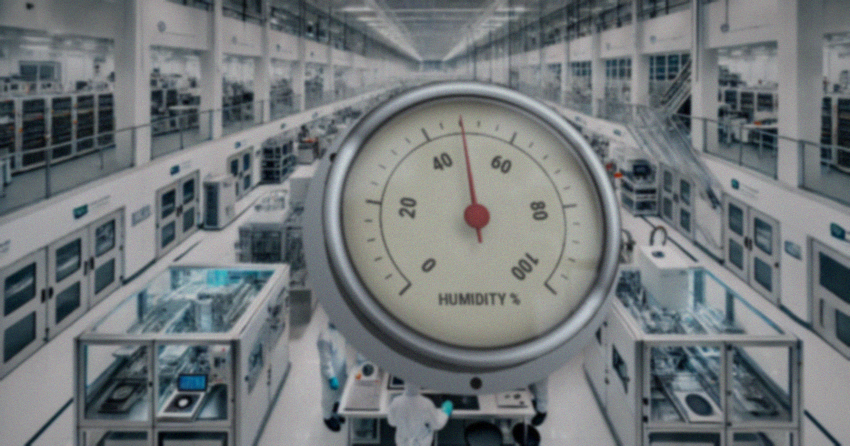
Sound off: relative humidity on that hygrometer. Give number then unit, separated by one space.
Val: 48 %
